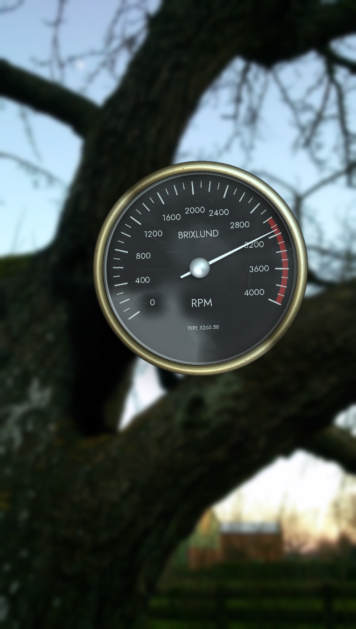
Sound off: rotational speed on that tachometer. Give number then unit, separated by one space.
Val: 3150 rpm
